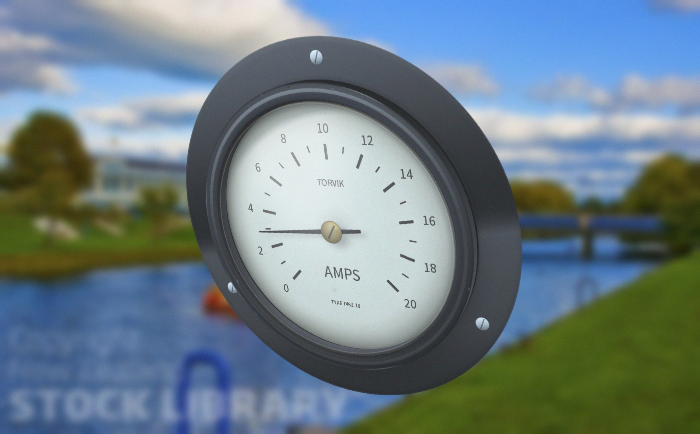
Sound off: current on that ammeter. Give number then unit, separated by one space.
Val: 3 A
